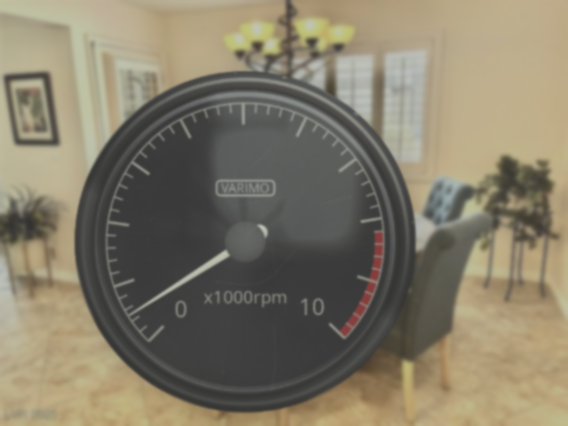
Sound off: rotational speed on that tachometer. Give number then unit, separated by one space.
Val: 500 rpm
